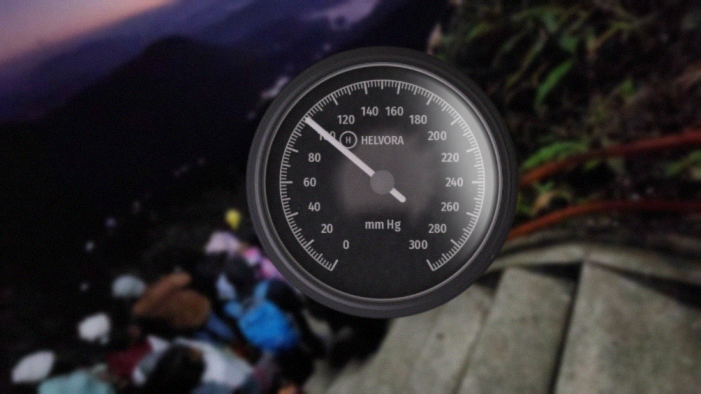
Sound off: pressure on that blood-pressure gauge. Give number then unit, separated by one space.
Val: 100 mmHg
